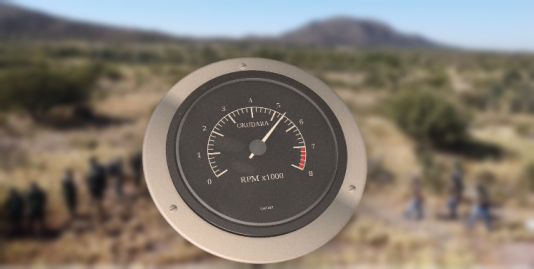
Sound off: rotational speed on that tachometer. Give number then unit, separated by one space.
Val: 5400 rpm
